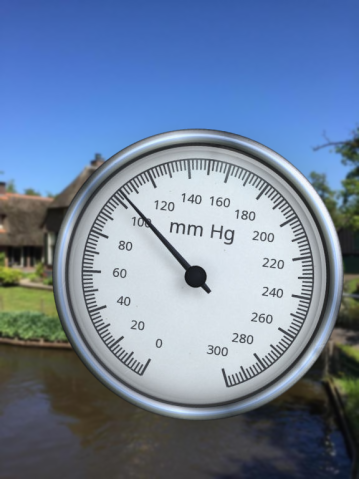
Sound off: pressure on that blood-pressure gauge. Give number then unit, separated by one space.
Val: 104 mmHg
